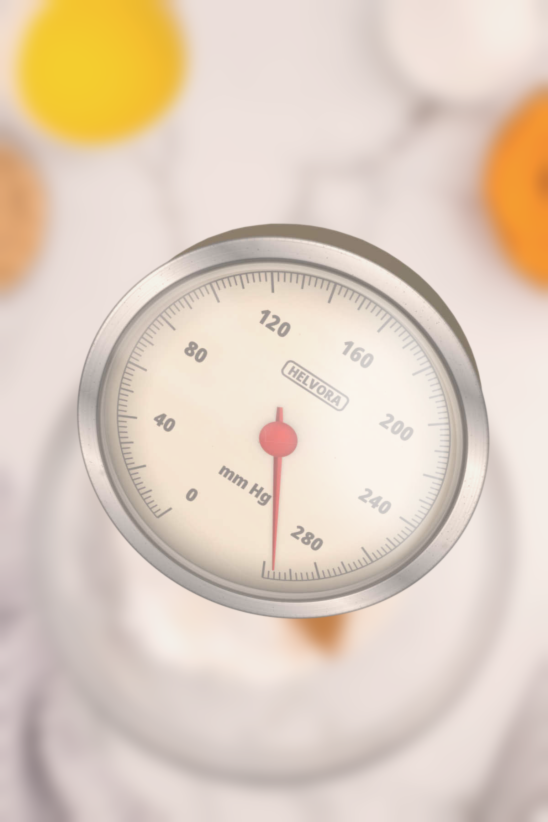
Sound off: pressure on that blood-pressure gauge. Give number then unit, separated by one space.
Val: 296 mmHg
